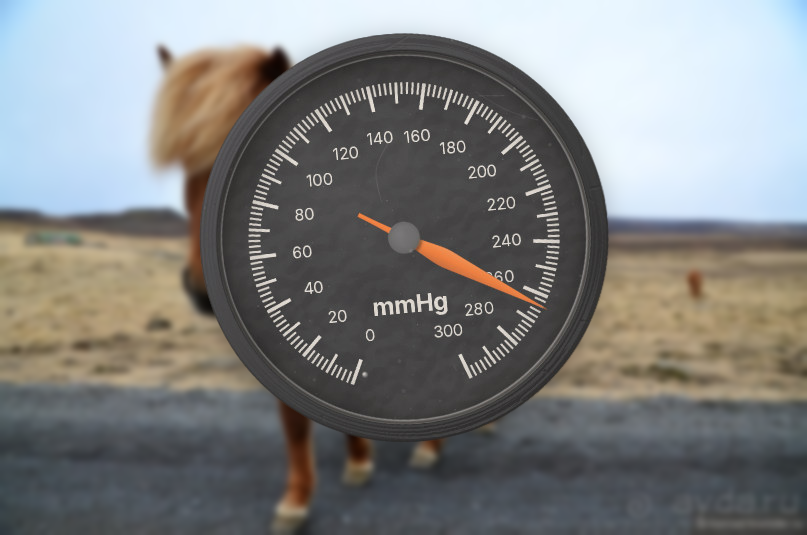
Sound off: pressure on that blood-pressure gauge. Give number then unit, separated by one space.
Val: 264 mmHg
